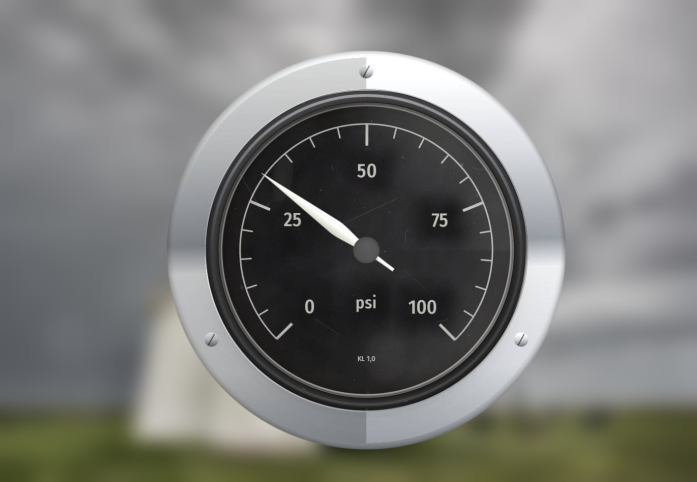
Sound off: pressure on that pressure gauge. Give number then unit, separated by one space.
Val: 30 psi
